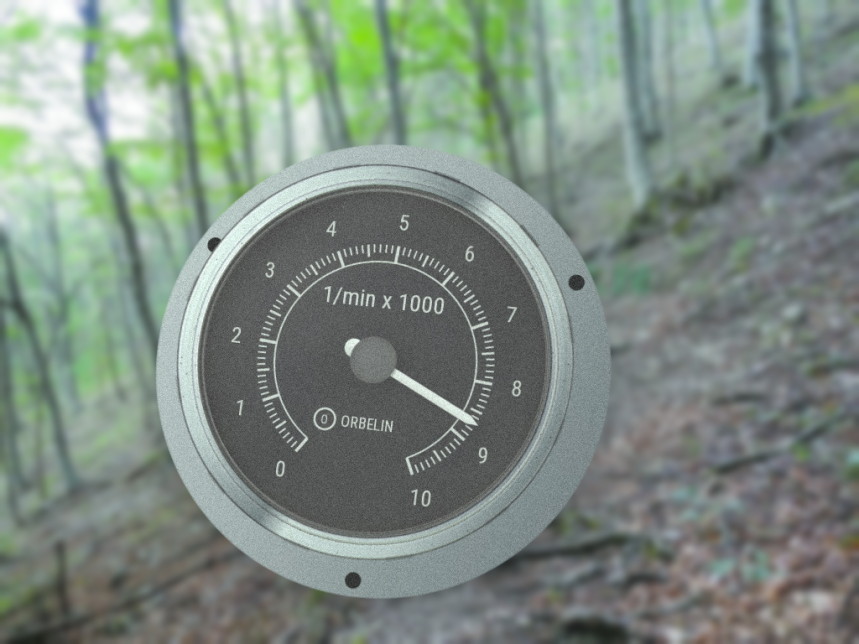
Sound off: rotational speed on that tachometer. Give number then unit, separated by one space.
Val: 8700 rpm
